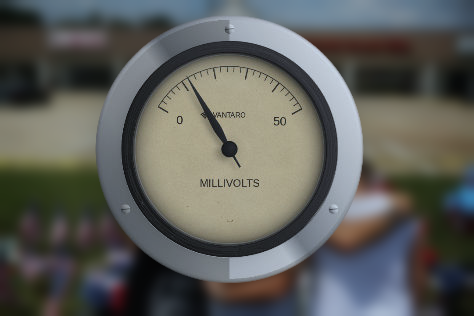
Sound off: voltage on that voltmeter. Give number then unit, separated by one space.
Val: 12 mV
